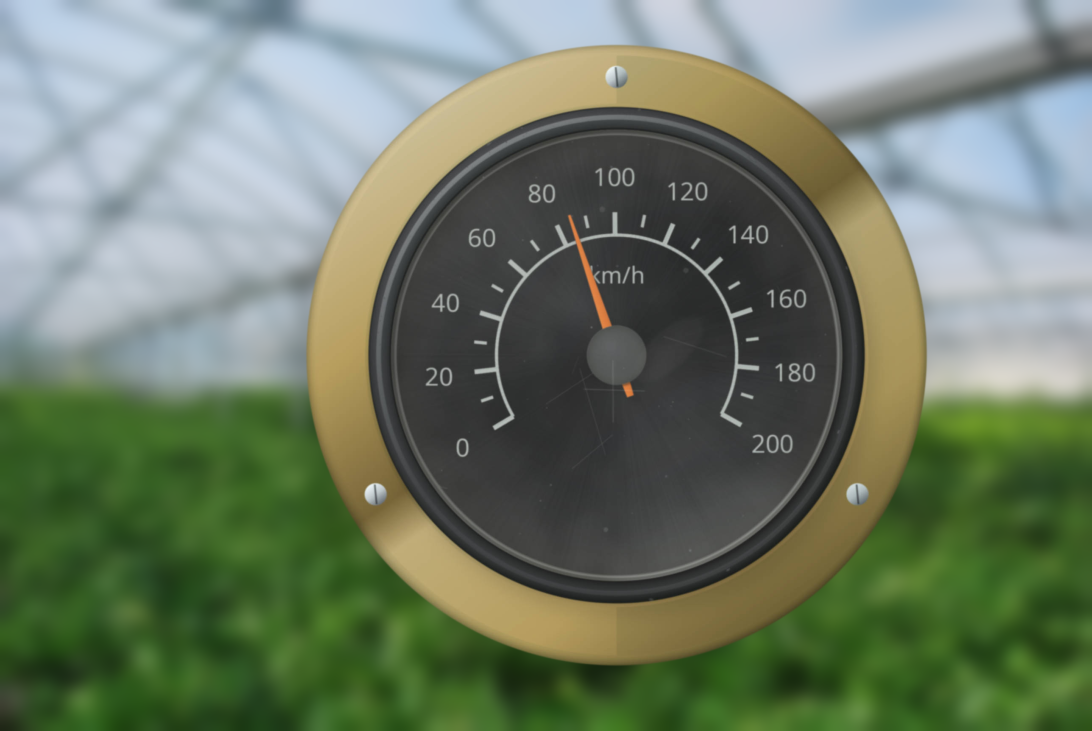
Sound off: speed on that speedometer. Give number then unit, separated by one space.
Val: 85 km/h
